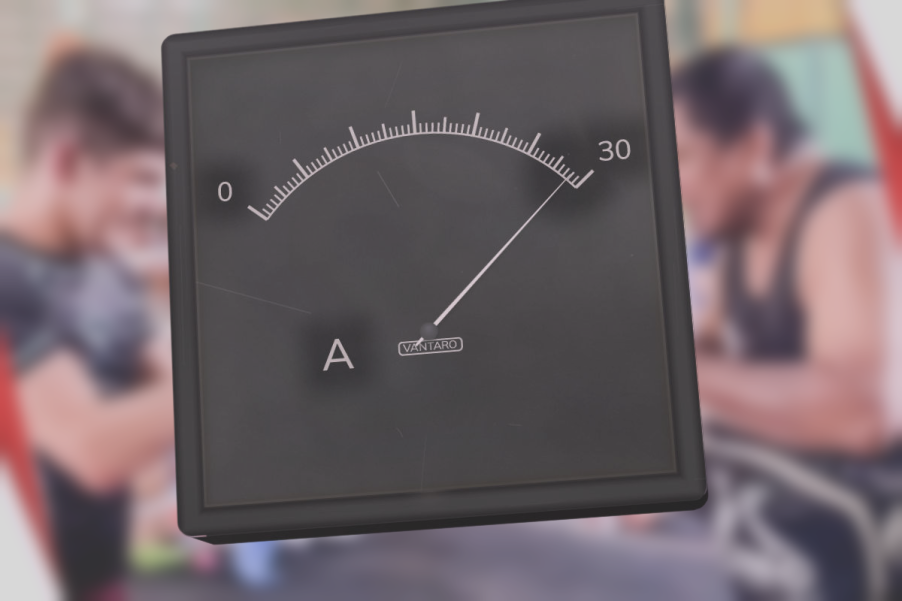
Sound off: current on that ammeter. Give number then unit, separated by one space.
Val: 29 A
